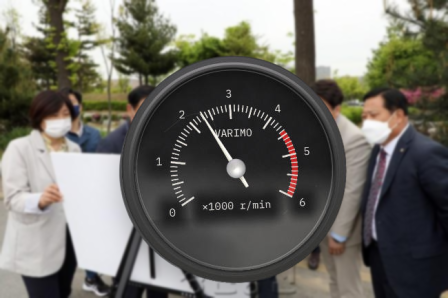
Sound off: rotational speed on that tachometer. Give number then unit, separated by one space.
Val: 2300 rpm
